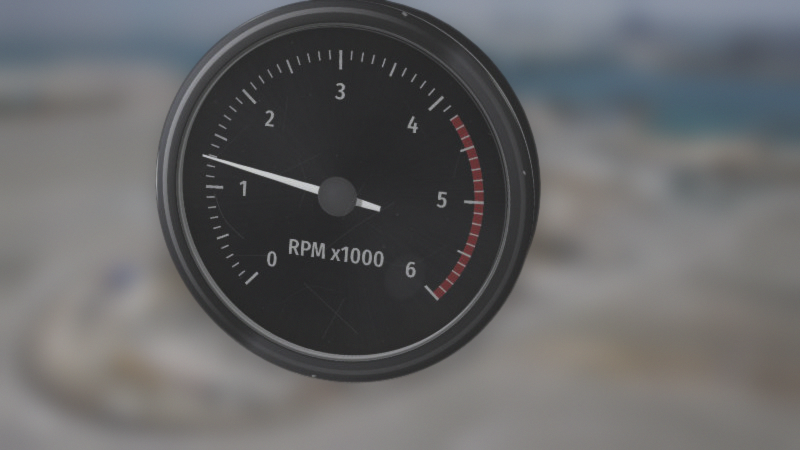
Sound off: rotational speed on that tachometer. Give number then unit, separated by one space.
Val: 1300 rpm
